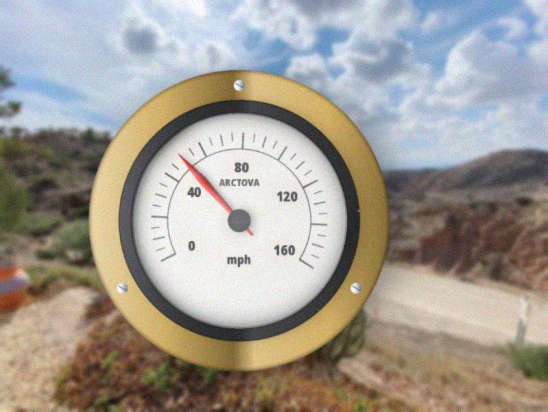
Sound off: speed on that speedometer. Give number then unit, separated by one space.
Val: 50 mph
